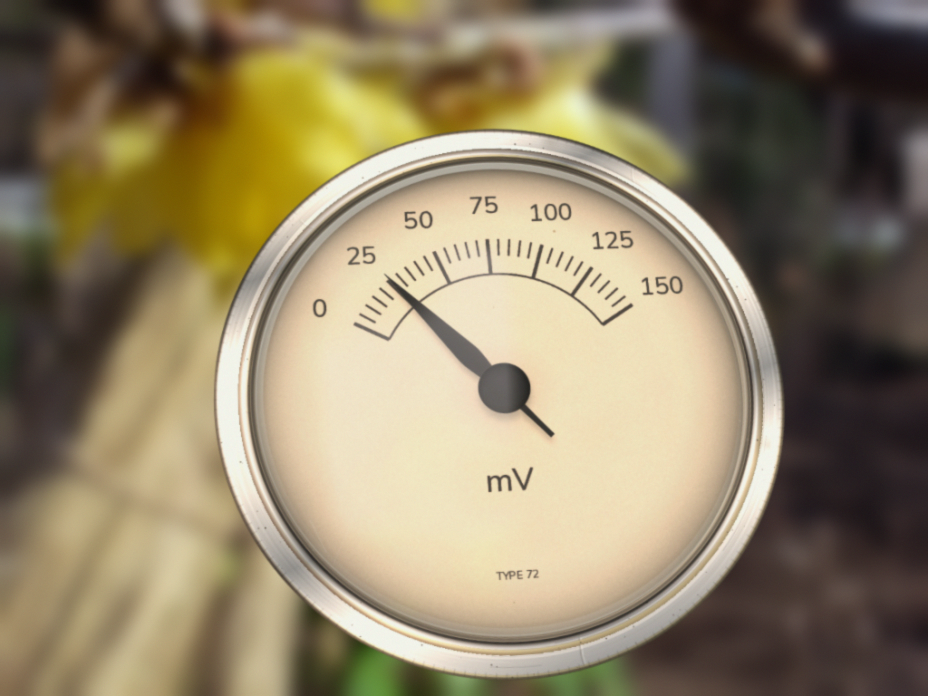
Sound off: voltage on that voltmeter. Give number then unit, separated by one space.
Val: 25 mV
